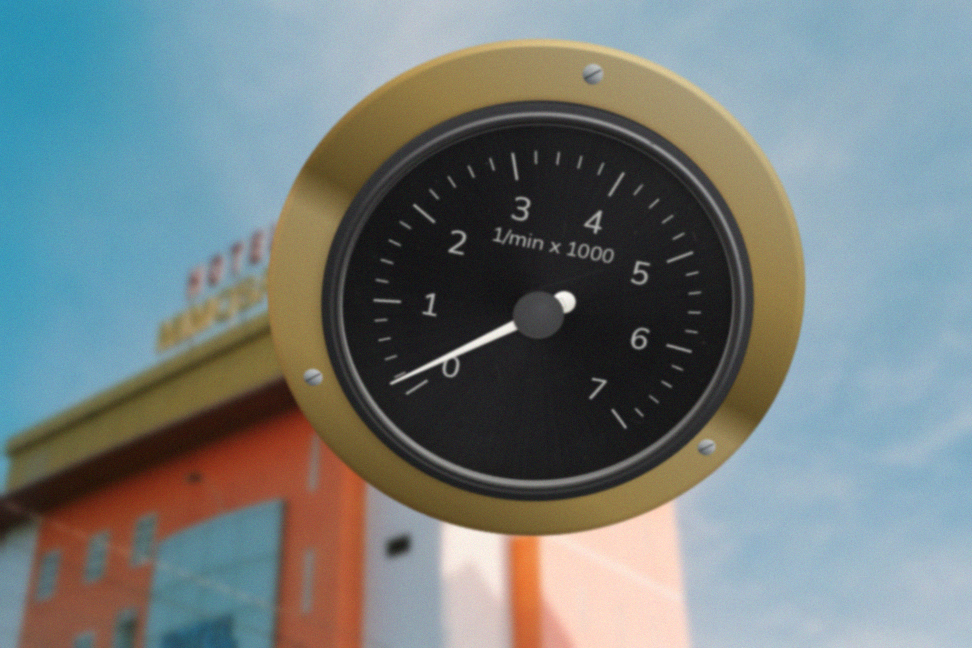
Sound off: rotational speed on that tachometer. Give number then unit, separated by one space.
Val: 200 rpm
